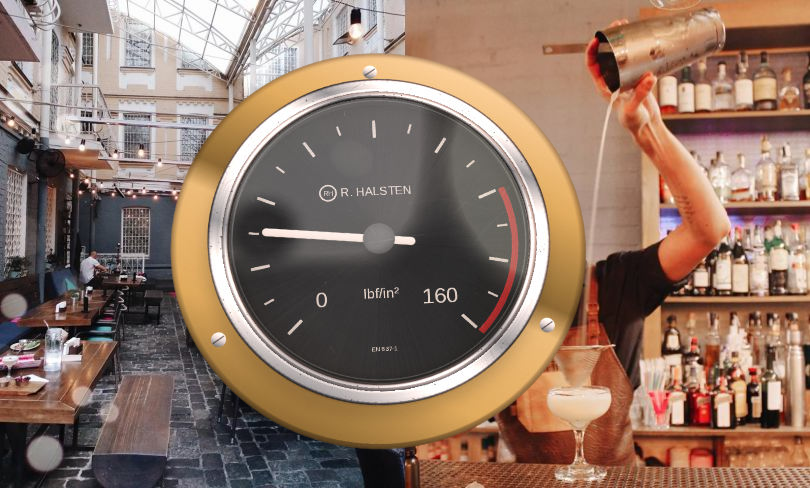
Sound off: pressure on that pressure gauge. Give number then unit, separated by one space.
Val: 30 psi
